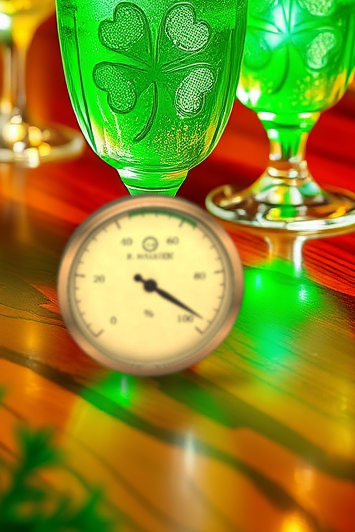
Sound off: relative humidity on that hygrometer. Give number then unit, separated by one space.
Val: 96 %
